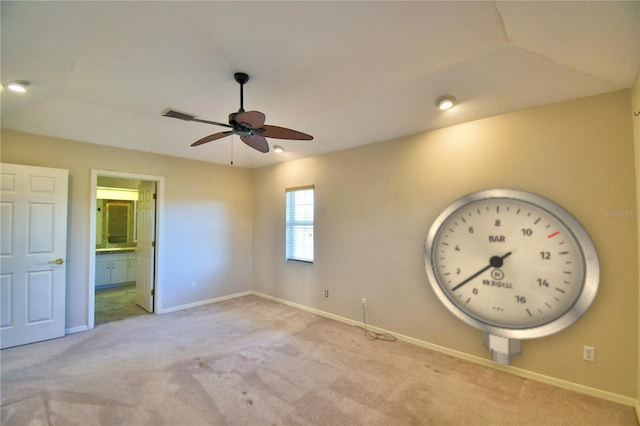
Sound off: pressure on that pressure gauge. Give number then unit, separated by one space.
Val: 1 bar
